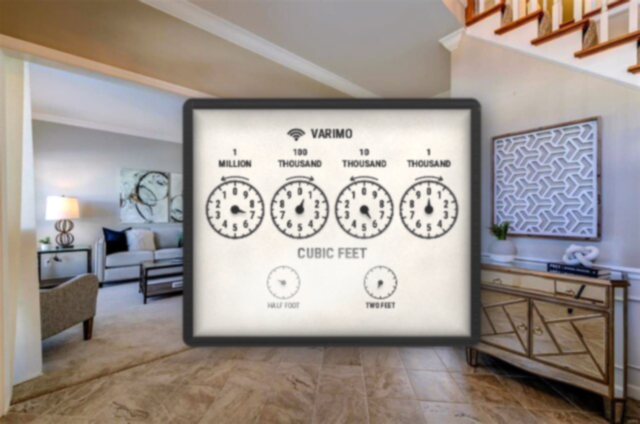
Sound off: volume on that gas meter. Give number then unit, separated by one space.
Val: 706000 ft³
